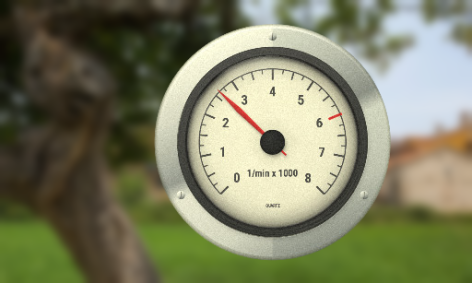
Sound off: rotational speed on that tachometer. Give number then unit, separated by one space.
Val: 2625 rpm
